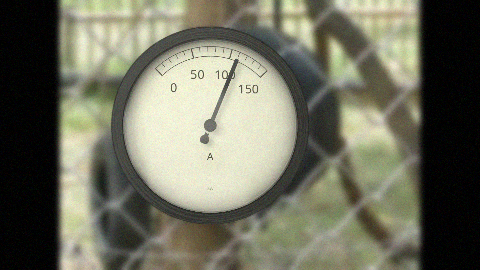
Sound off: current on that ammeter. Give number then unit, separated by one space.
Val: 110 A
